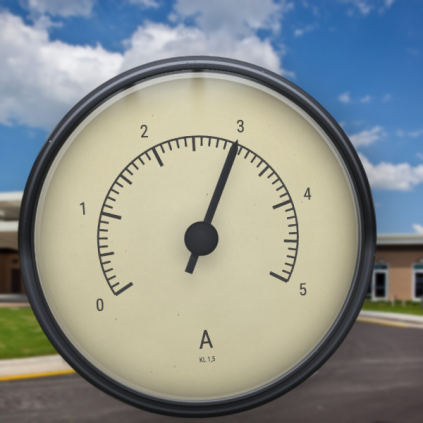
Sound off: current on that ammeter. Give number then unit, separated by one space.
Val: 3 A
